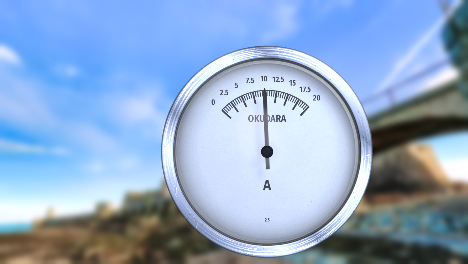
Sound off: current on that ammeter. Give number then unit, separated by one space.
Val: 10 A
